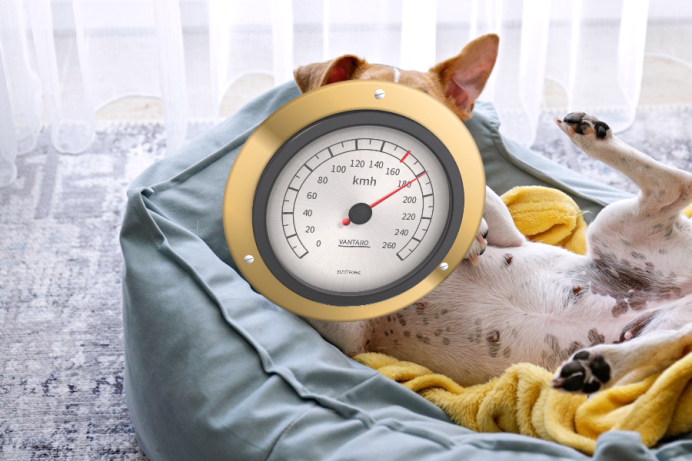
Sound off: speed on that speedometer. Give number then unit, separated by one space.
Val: 180 km/h
